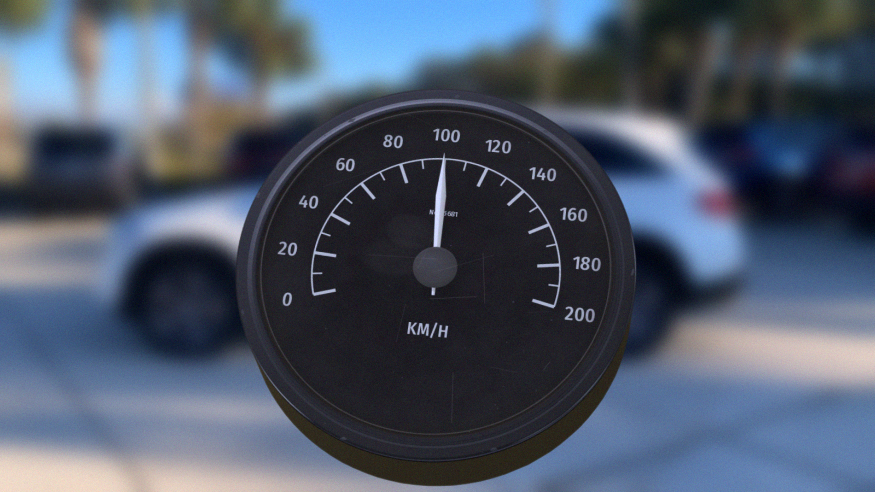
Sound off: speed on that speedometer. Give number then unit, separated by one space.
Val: 100 km/h
